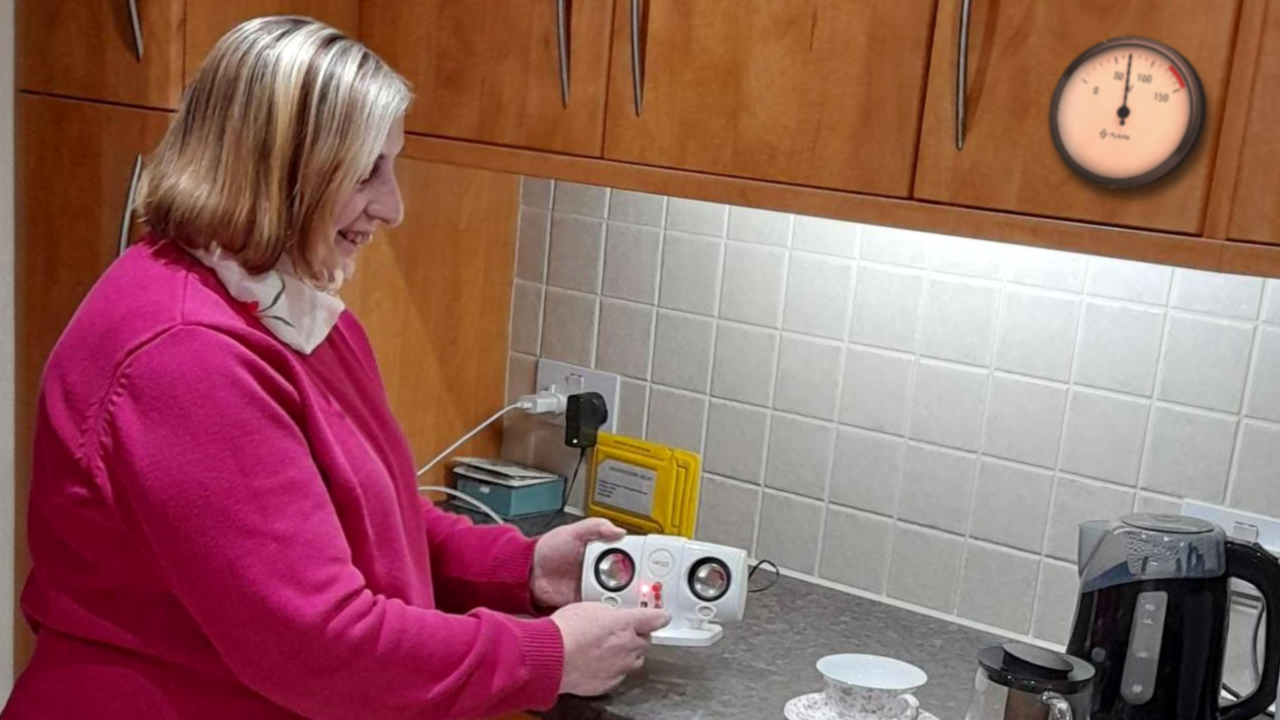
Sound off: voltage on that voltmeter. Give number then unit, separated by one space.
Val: 70 V
